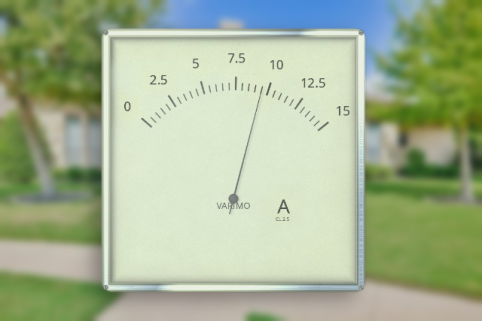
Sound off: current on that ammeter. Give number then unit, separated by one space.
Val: 9.5 A
